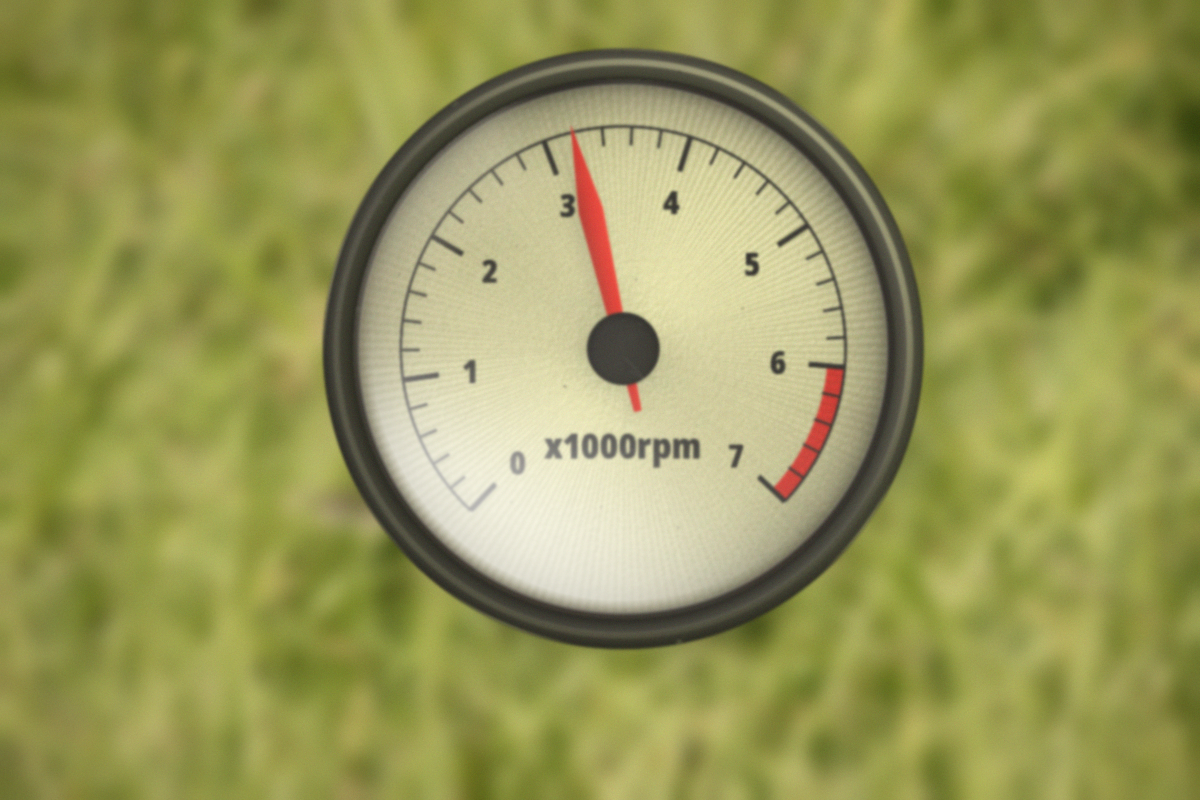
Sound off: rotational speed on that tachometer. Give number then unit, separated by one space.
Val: 3200 rpm
